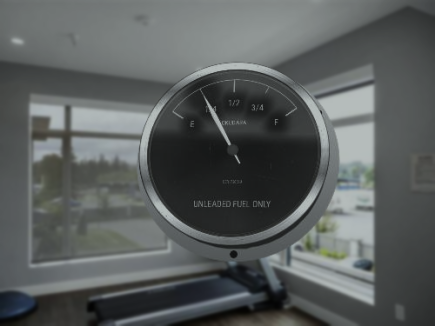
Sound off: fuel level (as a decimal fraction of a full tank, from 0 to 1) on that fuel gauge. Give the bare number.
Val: 0.25
